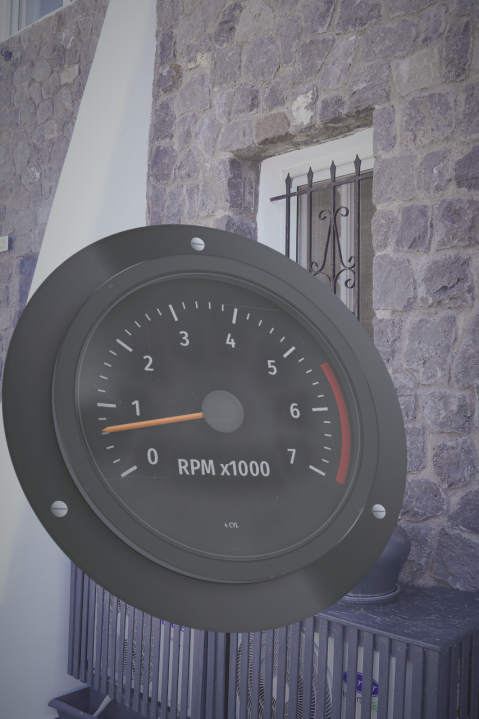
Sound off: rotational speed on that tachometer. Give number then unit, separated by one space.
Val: 600 rpm
